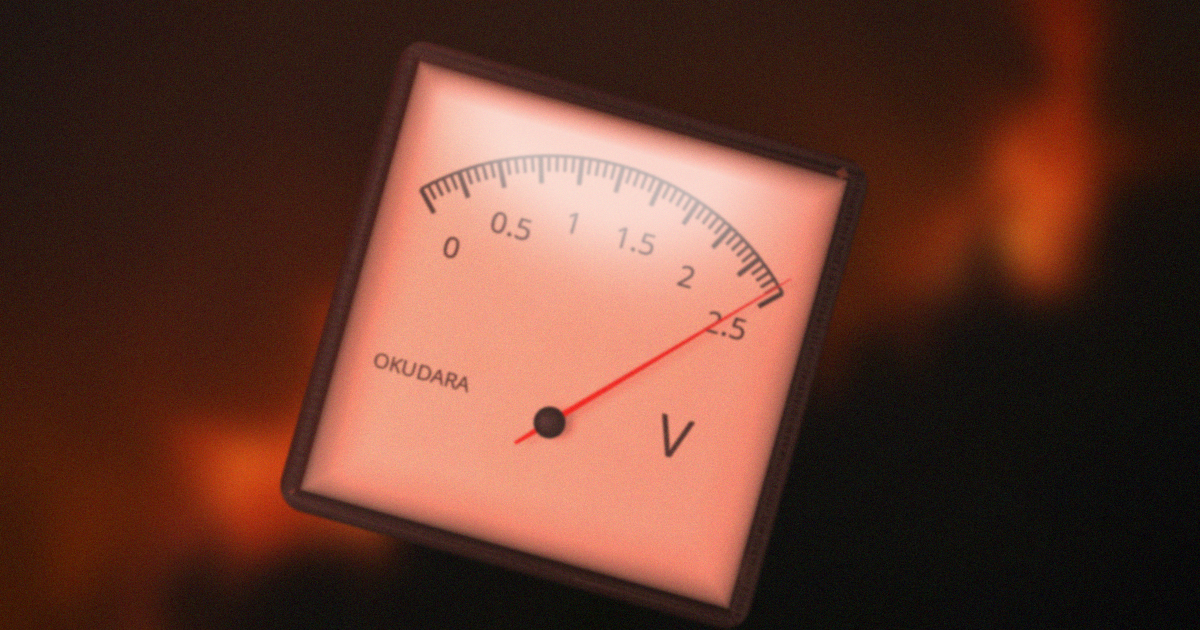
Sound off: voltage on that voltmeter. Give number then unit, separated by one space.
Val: 2.45 V
